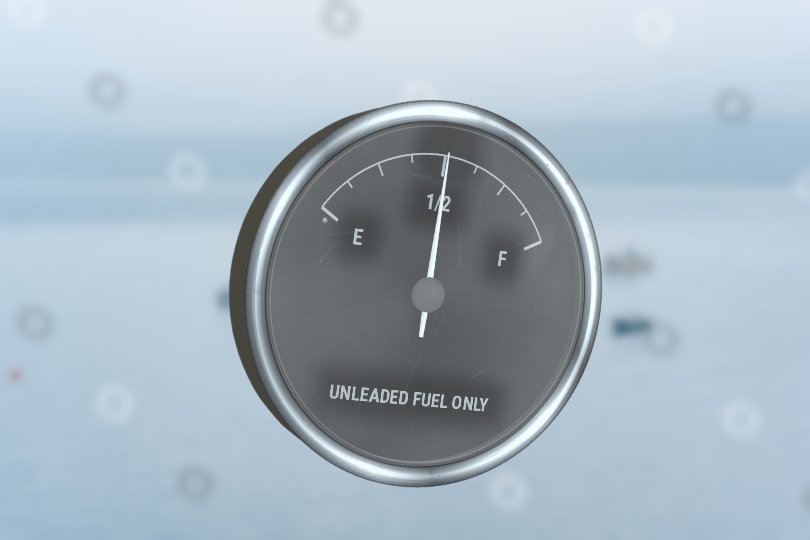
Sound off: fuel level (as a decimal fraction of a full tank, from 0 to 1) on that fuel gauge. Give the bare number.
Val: 0.5
